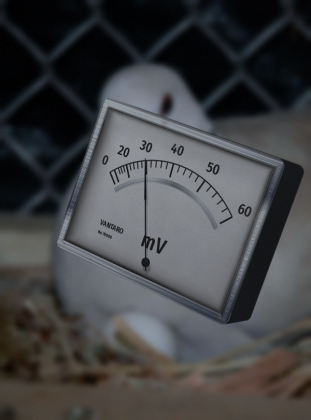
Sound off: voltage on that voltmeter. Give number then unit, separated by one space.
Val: 30 mV
